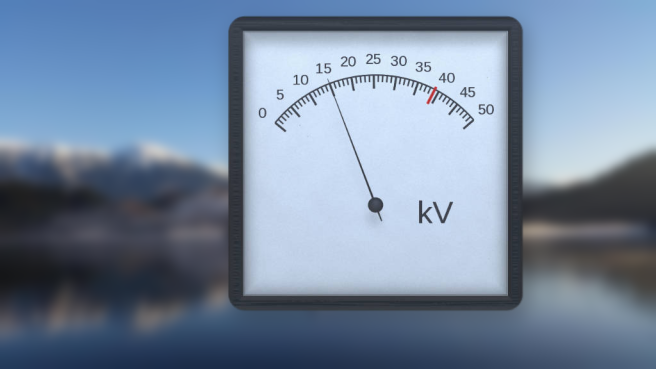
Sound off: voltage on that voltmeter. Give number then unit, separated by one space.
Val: 15 kV
